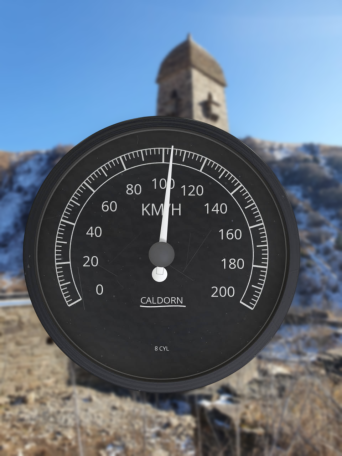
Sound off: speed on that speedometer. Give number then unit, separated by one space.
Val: 104 km/h
